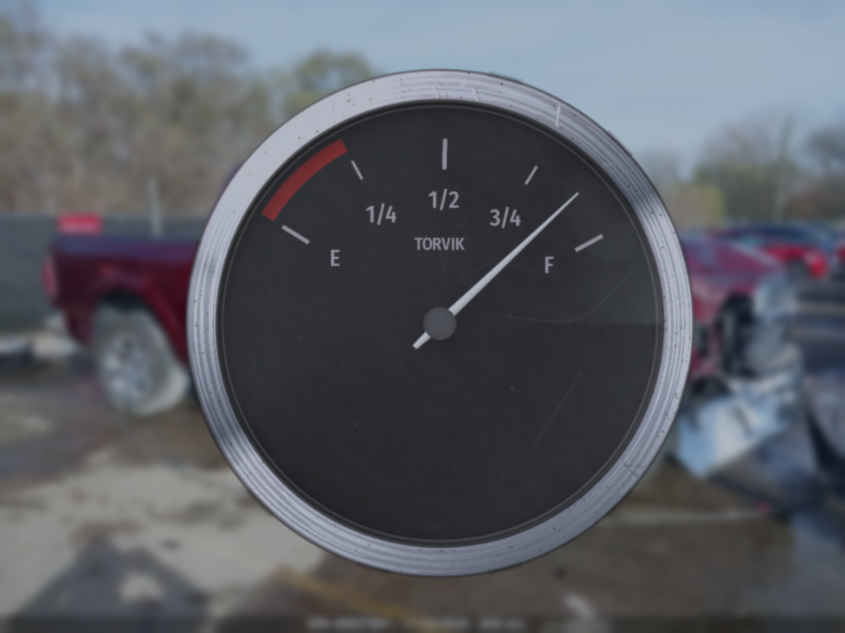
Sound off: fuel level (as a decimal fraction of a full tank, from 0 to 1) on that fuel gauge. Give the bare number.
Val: 0.875
